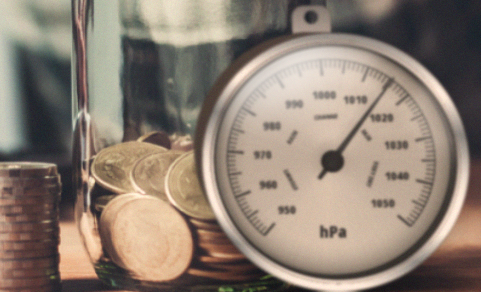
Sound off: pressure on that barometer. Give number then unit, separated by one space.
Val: 1015 hPa
